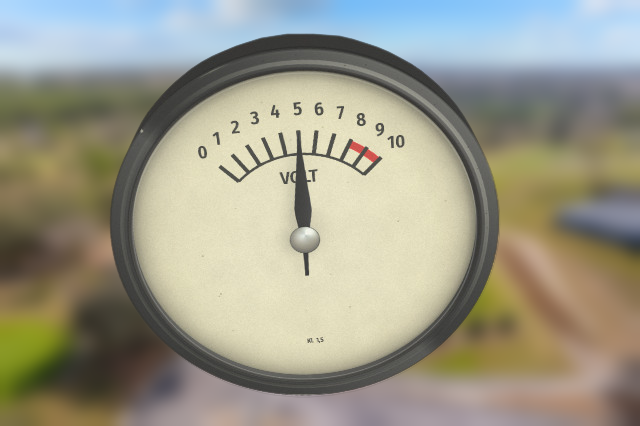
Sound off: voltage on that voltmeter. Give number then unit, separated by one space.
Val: 5 V
